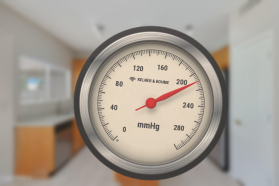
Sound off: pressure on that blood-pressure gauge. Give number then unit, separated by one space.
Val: 210 mmHg
